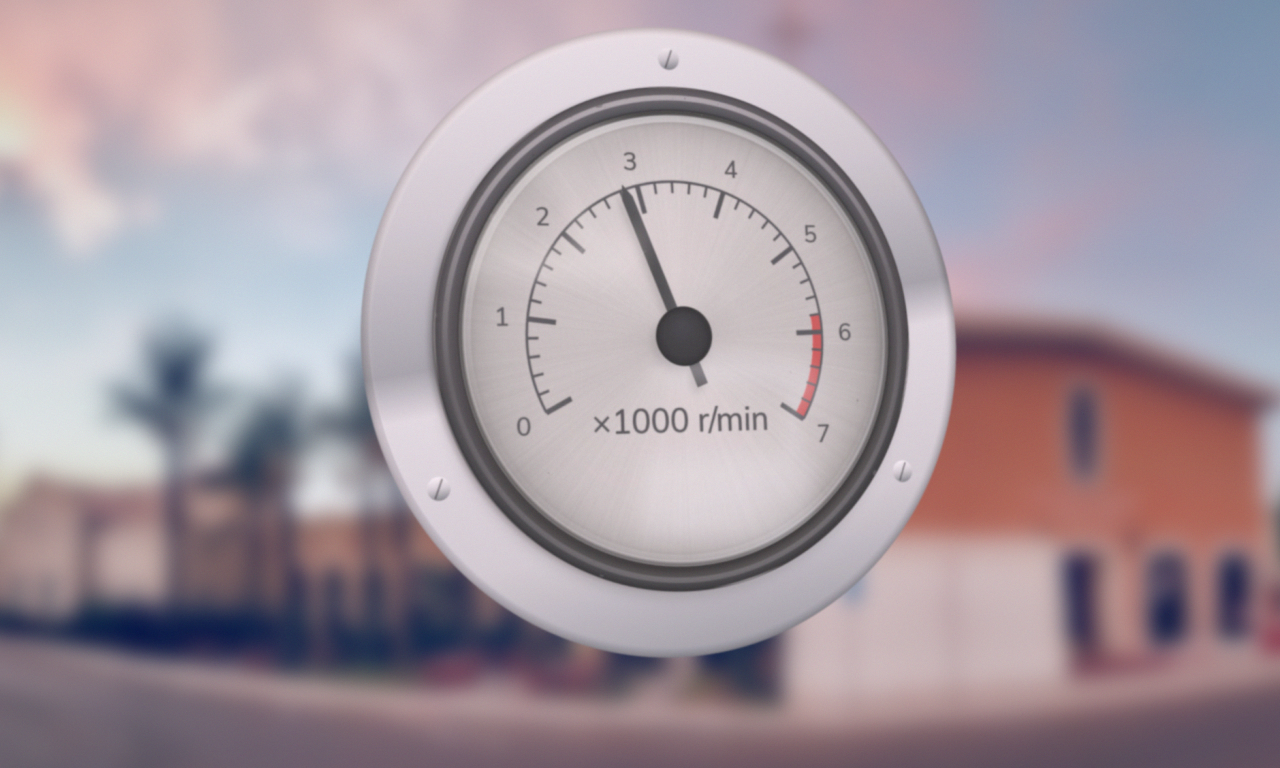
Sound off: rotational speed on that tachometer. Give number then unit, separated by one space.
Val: 2800 rpm
